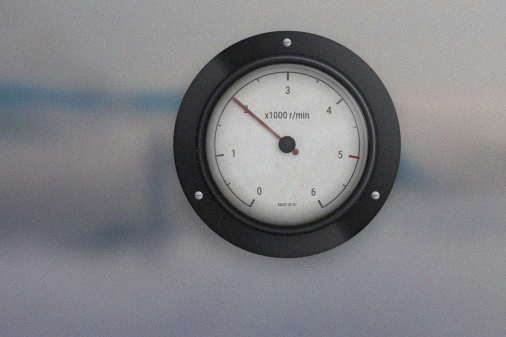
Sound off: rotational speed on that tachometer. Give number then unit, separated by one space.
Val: 2000 rpm
